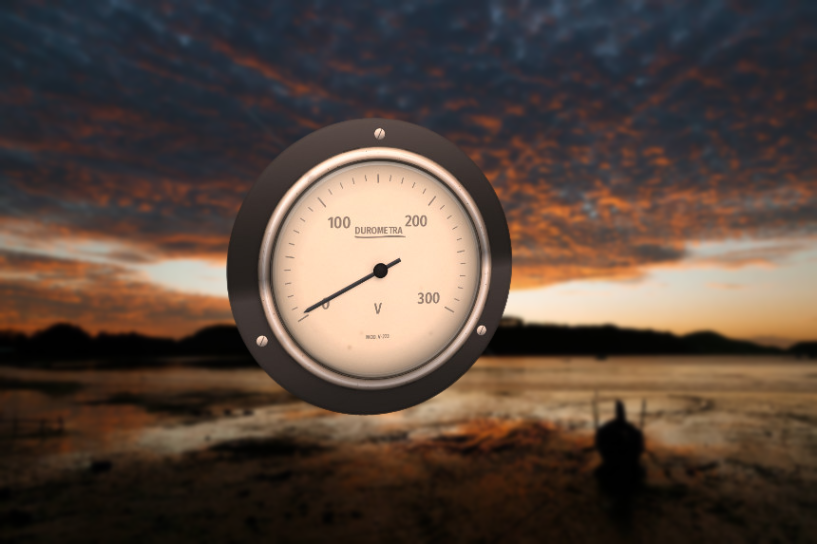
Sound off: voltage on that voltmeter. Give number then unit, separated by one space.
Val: 5 V
